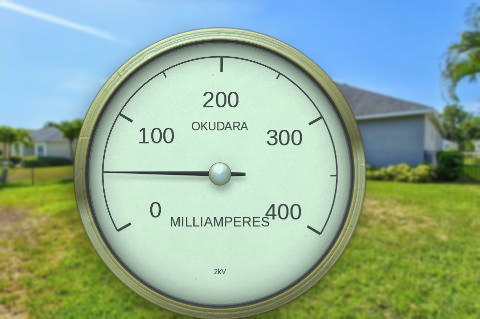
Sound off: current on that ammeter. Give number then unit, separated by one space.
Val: 50 mA
